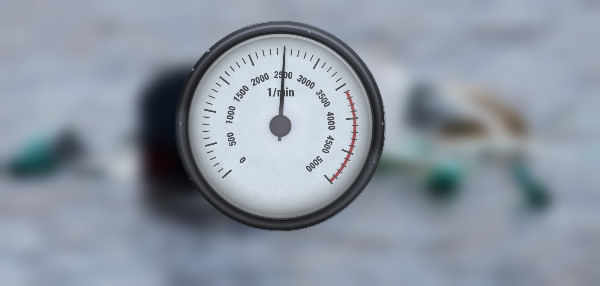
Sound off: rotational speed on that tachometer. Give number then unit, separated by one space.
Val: 2500 rpm
